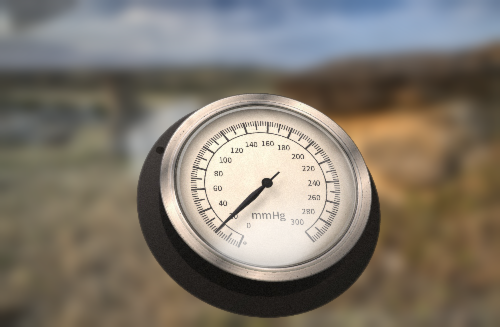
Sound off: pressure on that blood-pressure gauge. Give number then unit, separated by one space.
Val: 20 mmHg
